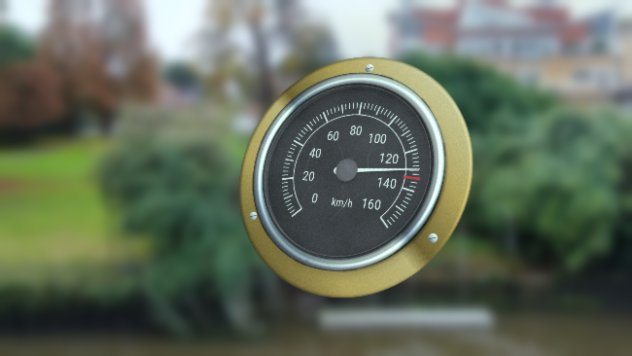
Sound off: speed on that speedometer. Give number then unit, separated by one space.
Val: 130 km/h
